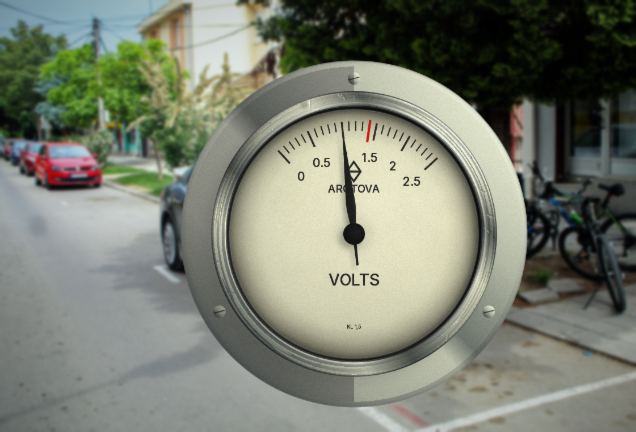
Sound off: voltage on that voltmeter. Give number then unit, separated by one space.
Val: 1 V
